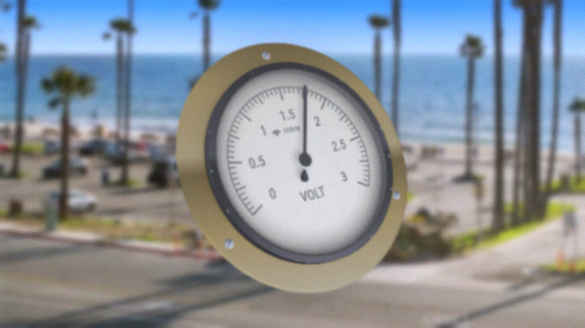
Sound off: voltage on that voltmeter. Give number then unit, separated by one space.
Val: 1.75 V
